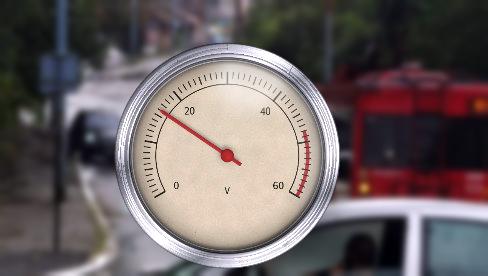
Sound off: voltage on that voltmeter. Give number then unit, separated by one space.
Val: 16 V
